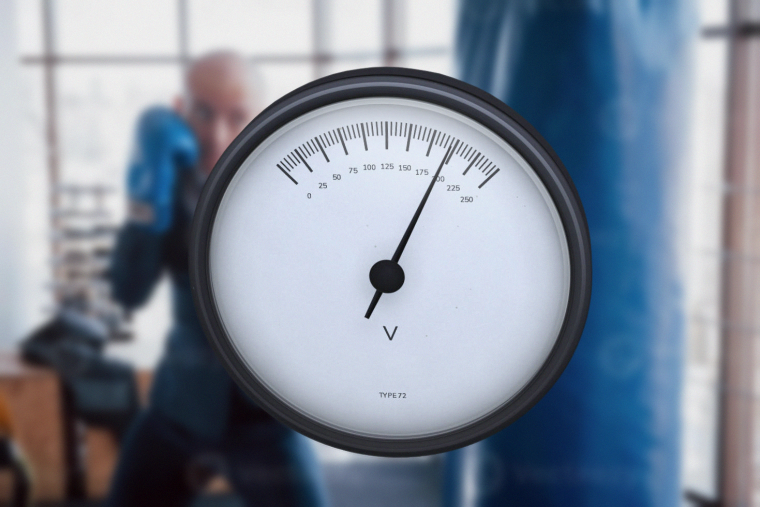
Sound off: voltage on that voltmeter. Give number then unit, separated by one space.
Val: 195 V
